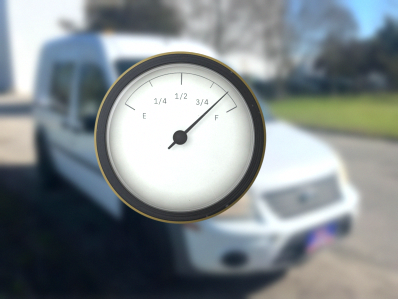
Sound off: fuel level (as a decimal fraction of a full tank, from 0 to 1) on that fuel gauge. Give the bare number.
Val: 0.875
